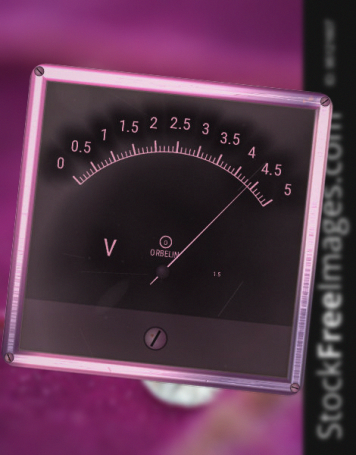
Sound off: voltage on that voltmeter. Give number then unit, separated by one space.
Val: 4.4 V
